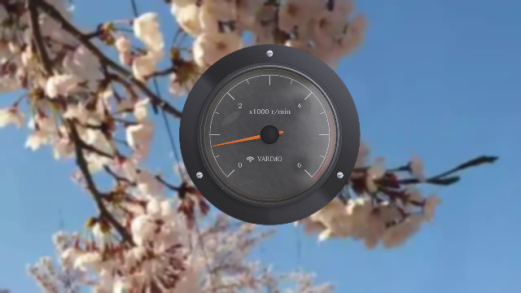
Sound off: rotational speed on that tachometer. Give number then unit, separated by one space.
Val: 750 rpm
